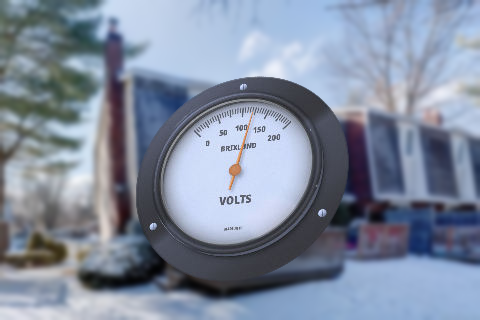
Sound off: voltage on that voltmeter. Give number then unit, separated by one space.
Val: 125 V
